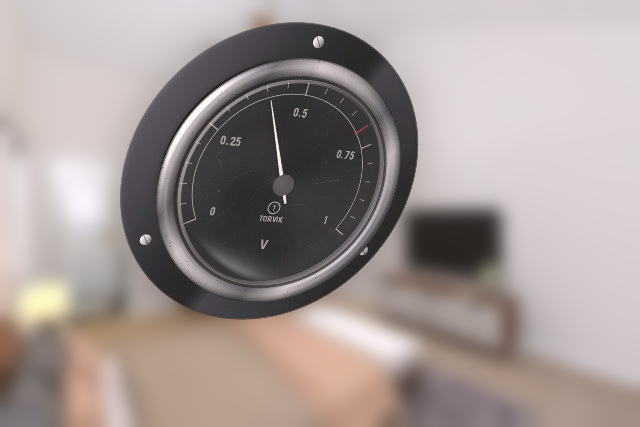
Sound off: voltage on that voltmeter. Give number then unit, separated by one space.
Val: 0.4 V
